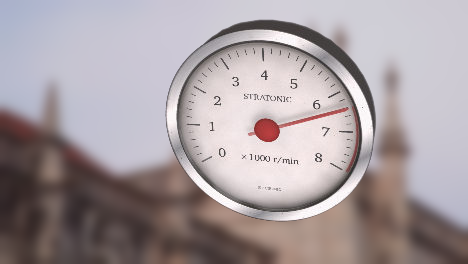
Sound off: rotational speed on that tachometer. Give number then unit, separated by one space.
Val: 6400 rpm
